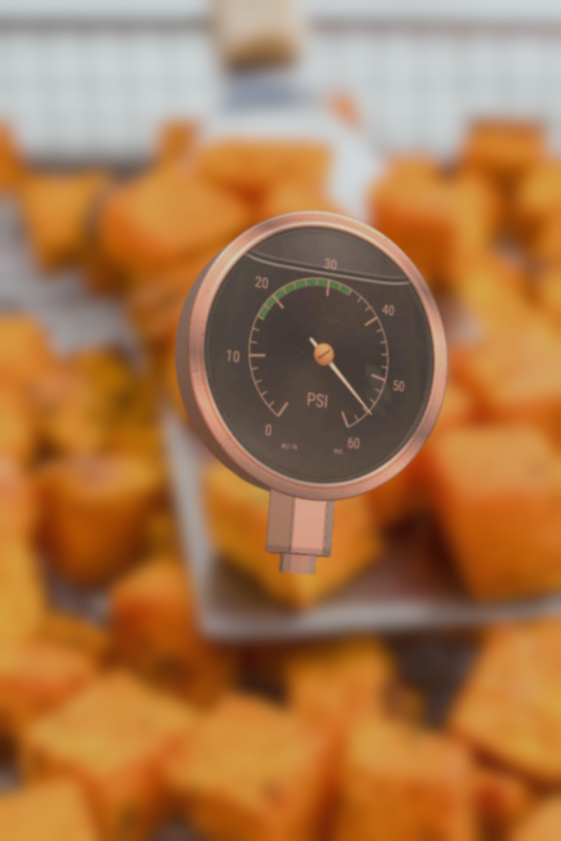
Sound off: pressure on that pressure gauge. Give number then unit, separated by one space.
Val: 56 psi
